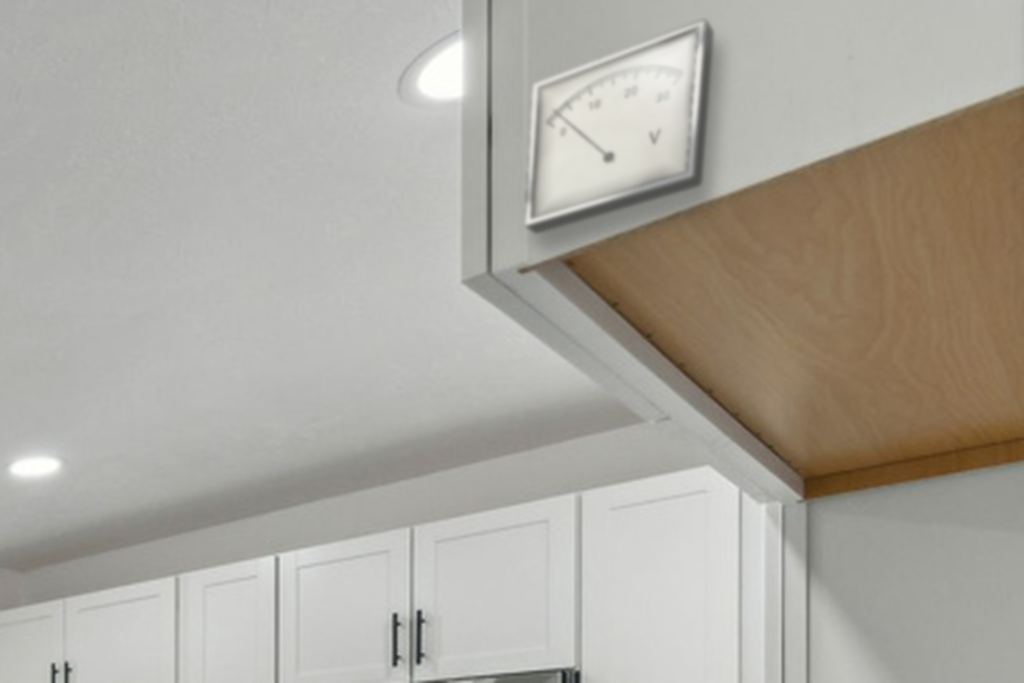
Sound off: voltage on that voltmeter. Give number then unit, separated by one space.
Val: 2.5 V
